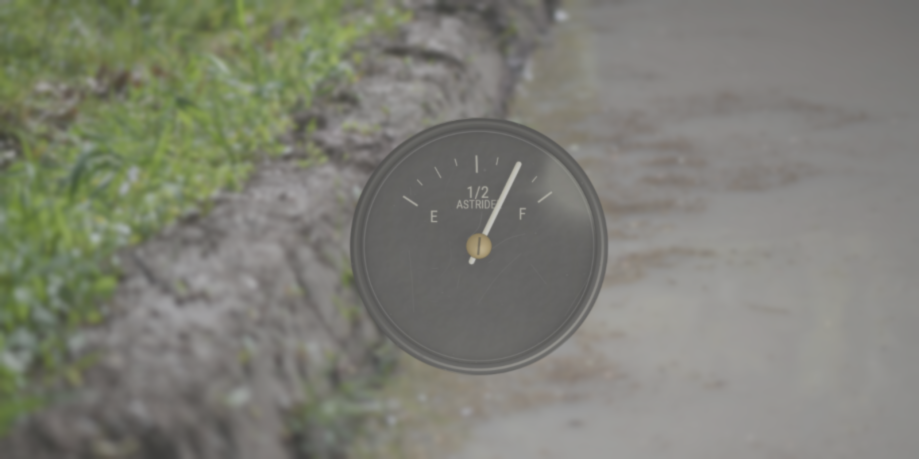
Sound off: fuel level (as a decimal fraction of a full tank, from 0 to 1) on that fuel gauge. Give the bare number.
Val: 0.75
